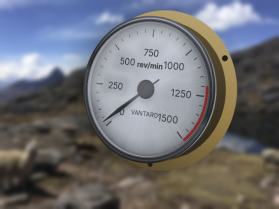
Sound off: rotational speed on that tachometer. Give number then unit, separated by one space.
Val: 25 rpm
